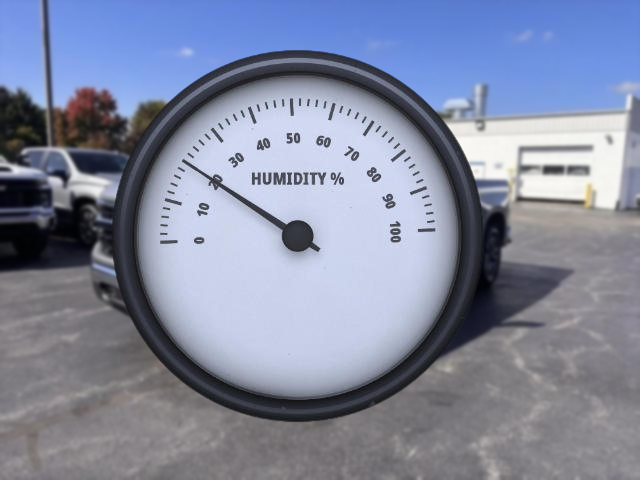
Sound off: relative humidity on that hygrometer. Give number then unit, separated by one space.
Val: 20 %
